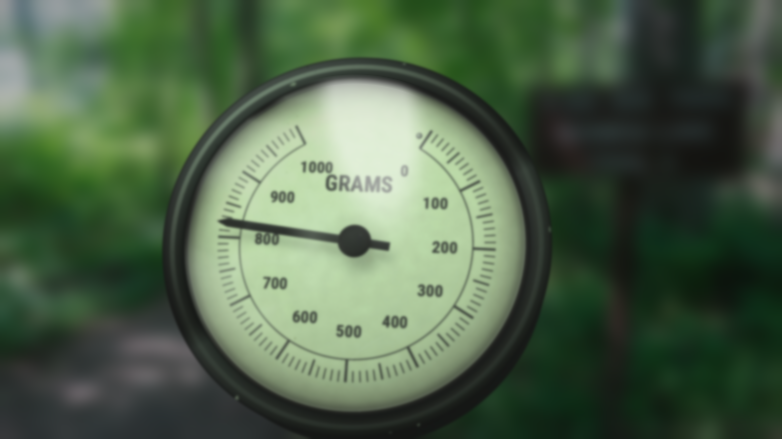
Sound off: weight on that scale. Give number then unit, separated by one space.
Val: 820 g
